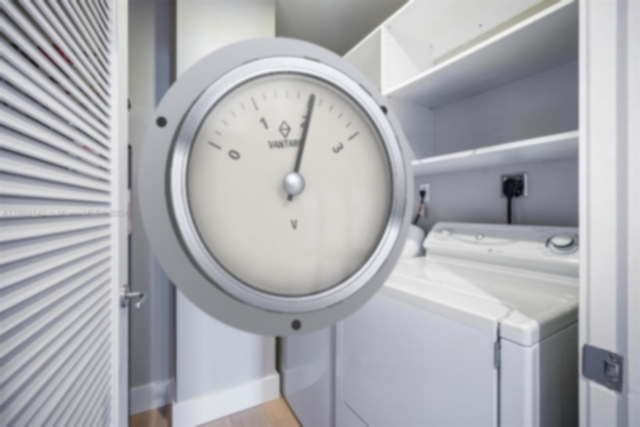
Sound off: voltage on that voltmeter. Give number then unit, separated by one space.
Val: 2 V
